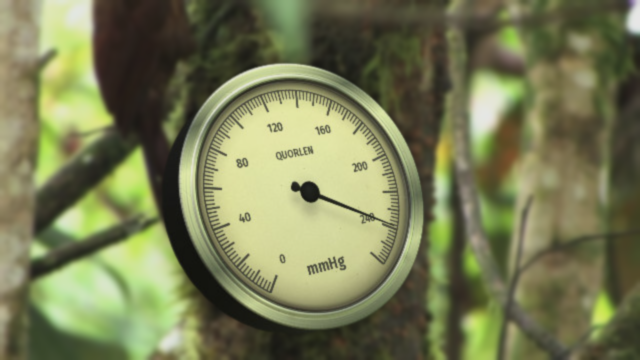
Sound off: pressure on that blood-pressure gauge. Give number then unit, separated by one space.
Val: 240 mmHg
